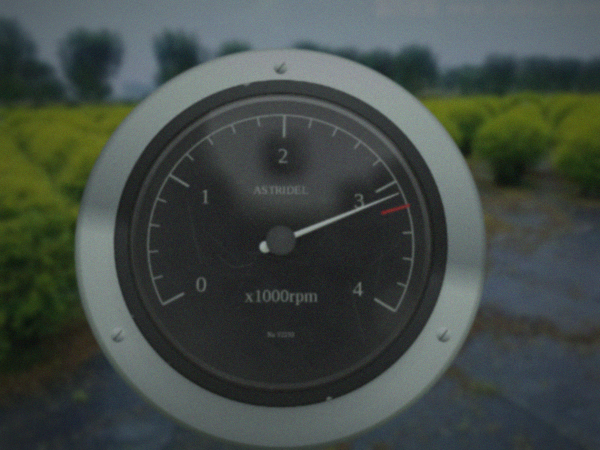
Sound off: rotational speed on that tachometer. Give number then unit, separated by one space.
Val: 3100 rpm
